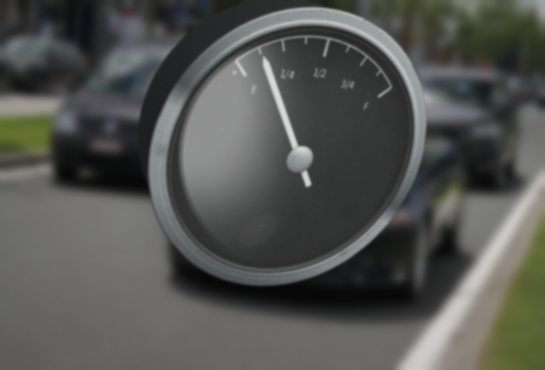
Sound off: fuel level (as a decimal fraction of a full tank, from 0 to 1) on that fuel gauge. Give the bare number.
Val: 0.125
